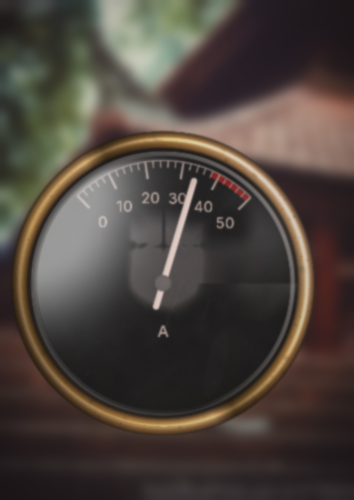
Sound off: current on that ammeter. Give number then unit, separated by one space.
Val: 34 A
